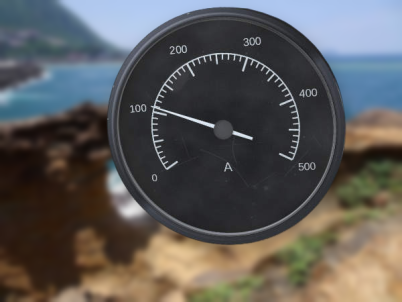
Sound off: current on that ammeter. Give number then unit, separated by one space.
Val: 110 A
